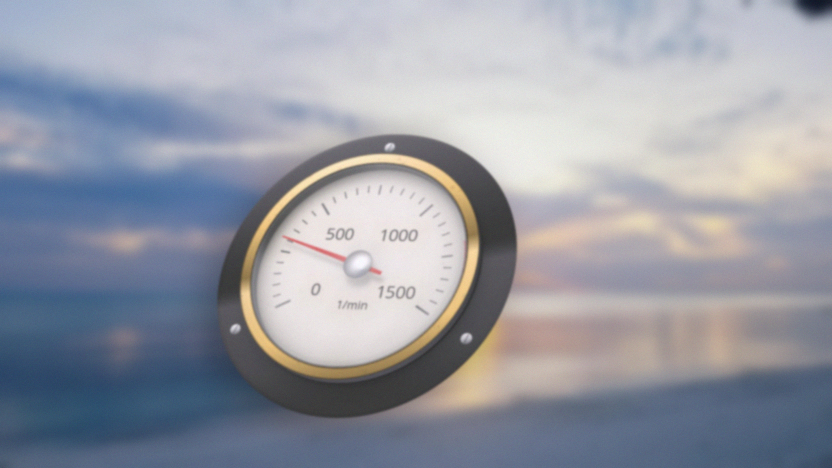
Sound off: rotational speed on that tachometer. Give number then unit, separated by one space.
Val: 300 rpm
